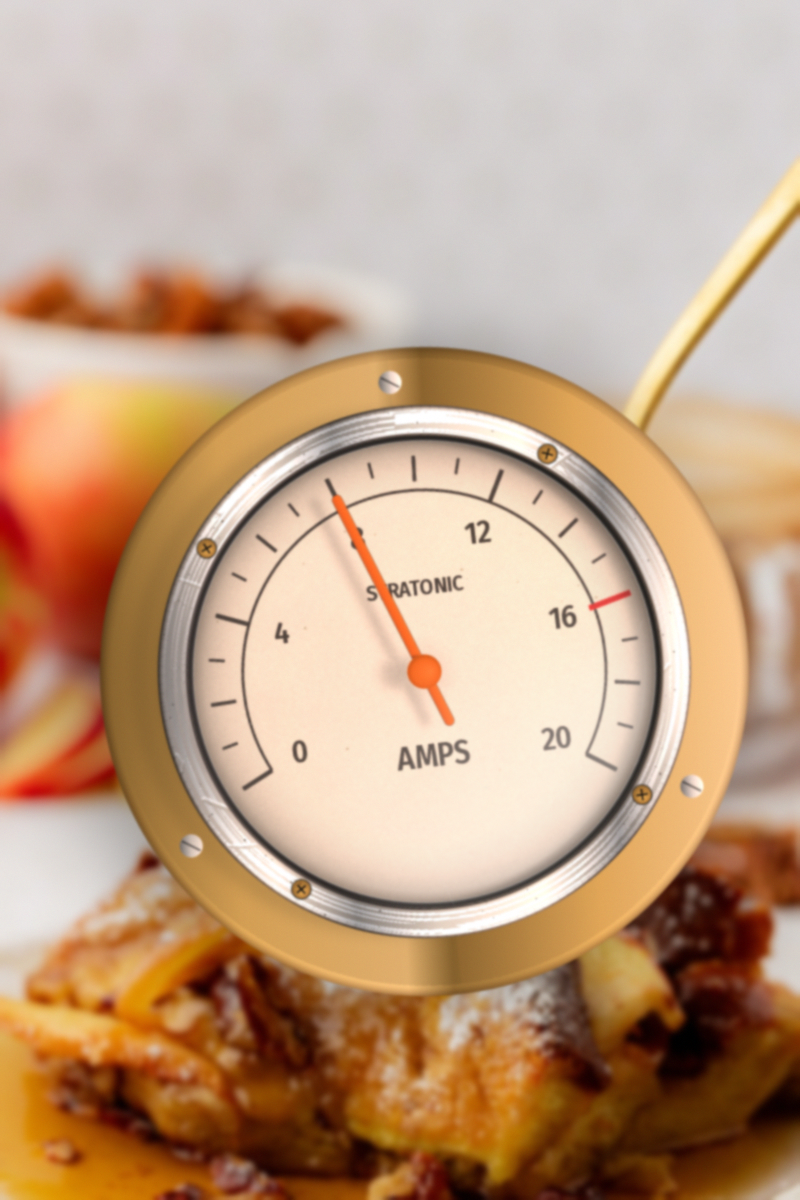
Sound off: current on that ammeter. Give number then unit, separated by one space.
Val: 8 A
